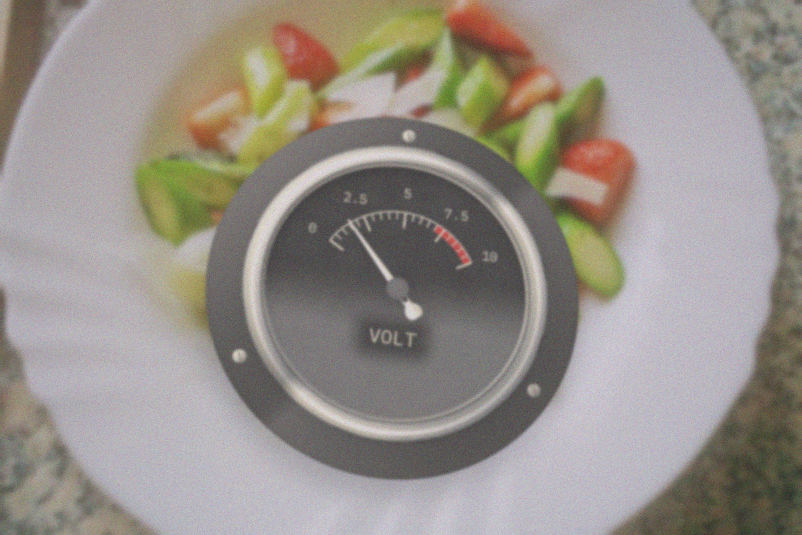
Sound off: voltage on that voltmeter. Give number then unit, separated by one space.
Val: 1.5 V
